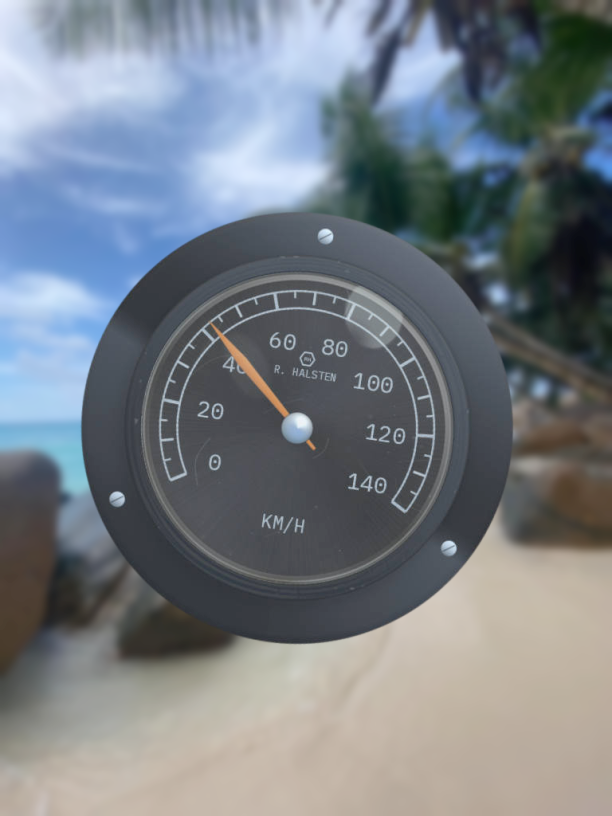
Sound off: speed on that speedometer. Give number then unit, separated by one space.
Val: 42.5 km/h
